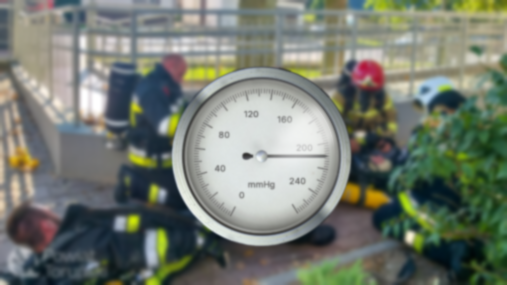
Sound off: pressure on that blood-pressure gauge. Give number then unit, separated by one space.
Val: 210 mmHg
